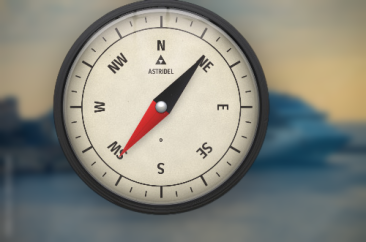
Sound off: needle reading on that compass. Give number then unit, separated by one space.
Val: 220 °
